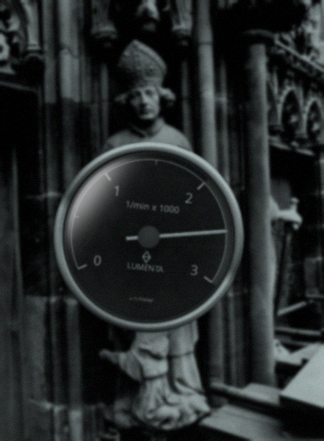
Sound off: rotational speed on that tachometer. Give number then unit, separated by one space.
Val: 2500 rpm
